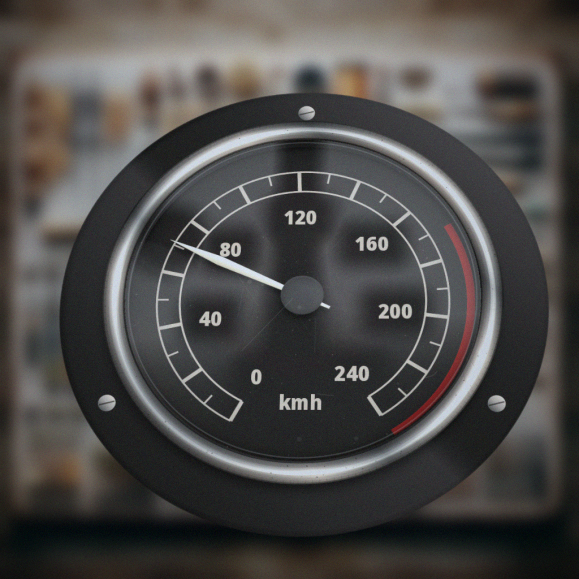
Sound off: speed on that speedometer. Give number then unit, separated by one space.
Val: 70 km/h
